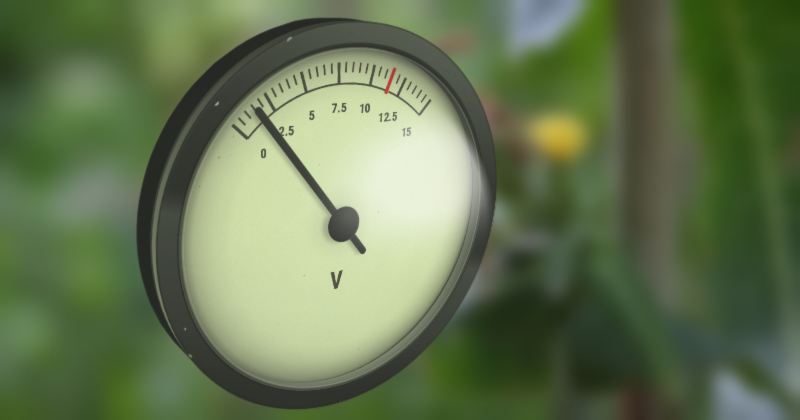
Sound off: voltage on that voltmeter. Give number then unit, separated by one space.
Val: 1.5 V
